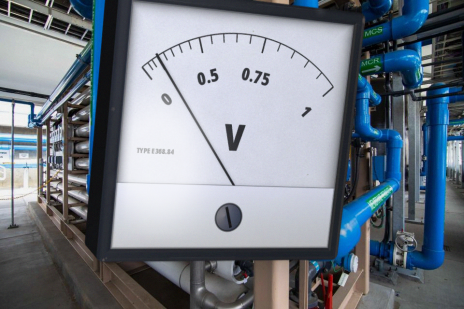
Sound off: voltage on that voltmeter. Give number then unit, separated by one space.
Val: 0.25 V
